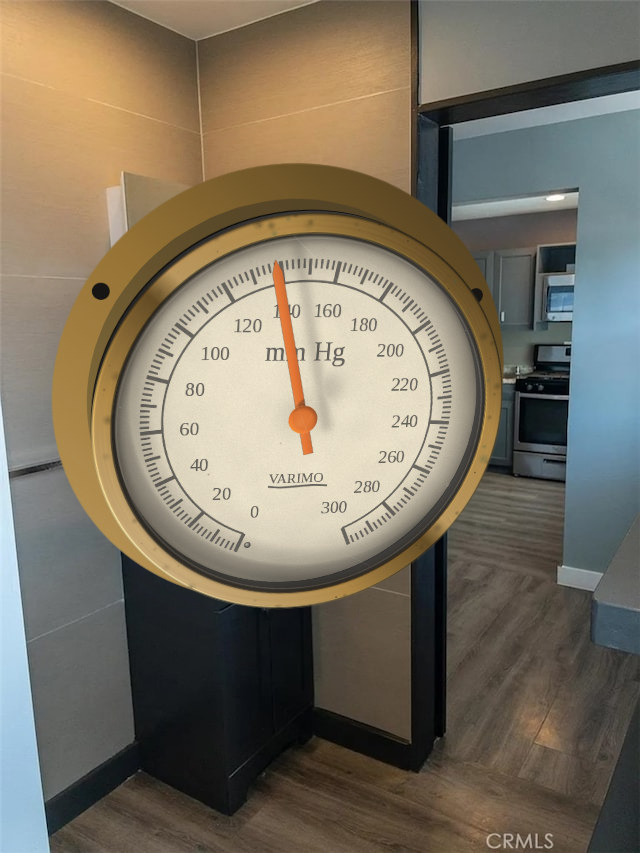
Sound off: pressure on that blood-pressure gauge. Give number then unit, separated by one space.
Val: 138 mmHg
